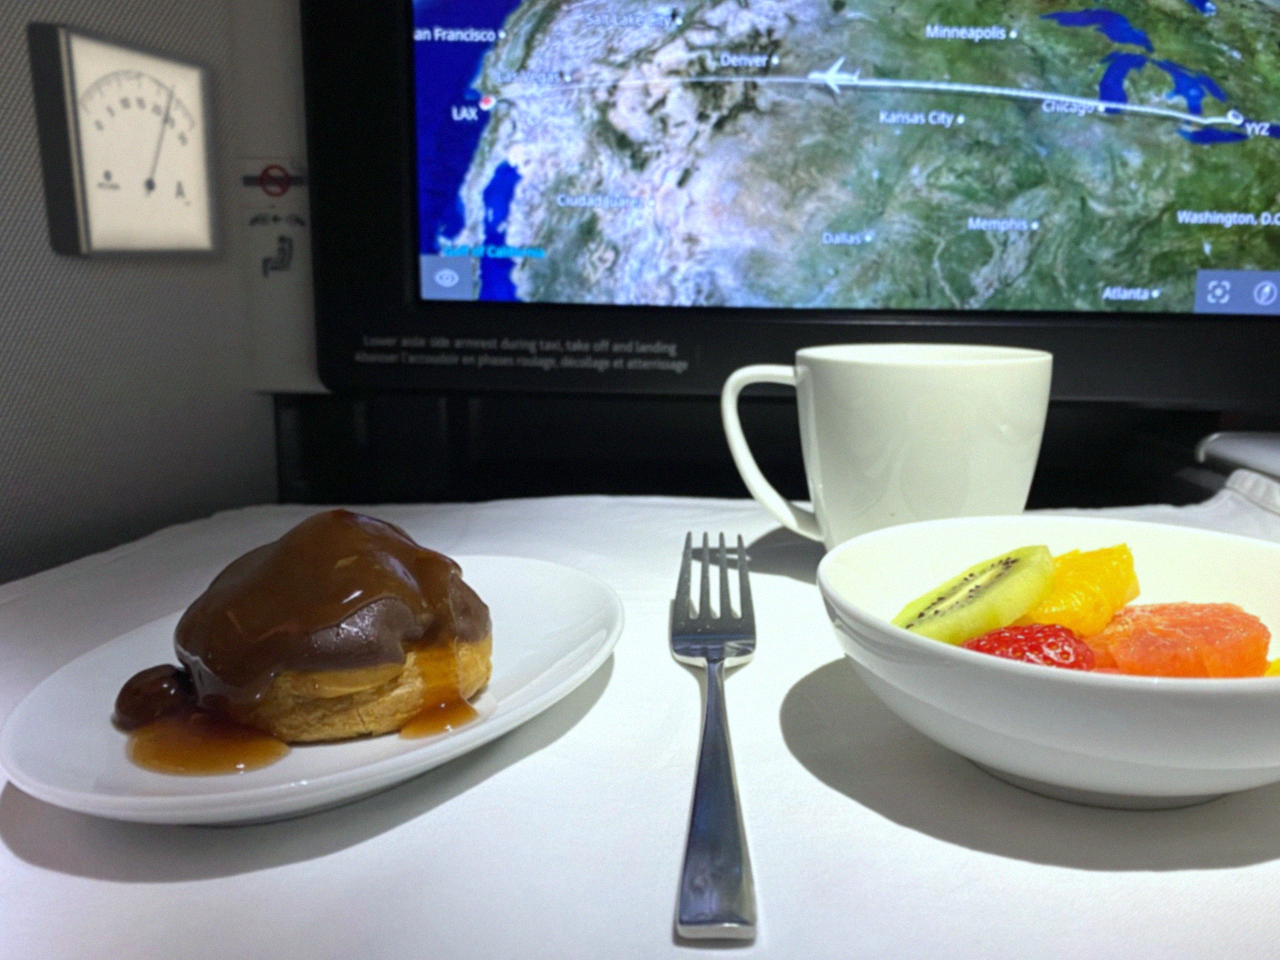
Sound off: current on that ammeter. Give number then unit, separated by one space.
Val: 22.5 A
